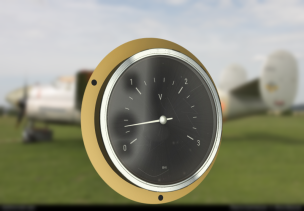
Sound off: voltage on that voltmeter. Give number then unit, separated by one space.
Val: 0.3 V
